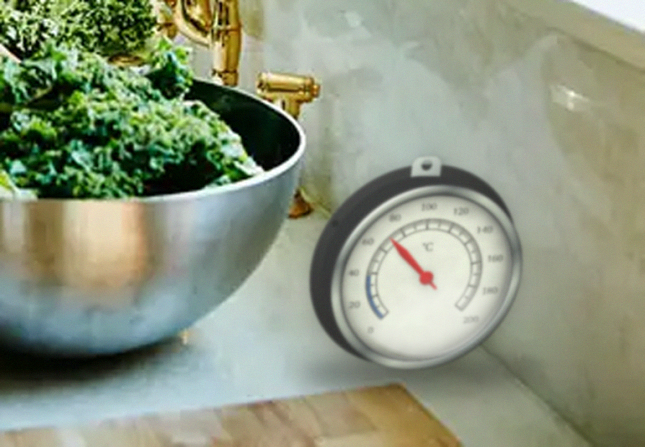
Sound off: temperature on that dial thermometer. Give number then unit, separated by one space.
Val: 70 °C
